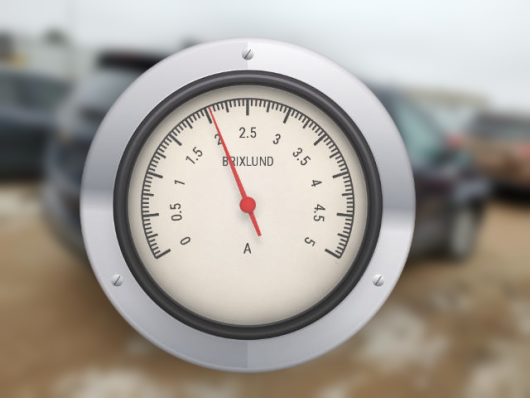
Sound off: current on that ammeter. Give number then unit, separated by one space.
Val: 2.05 A
